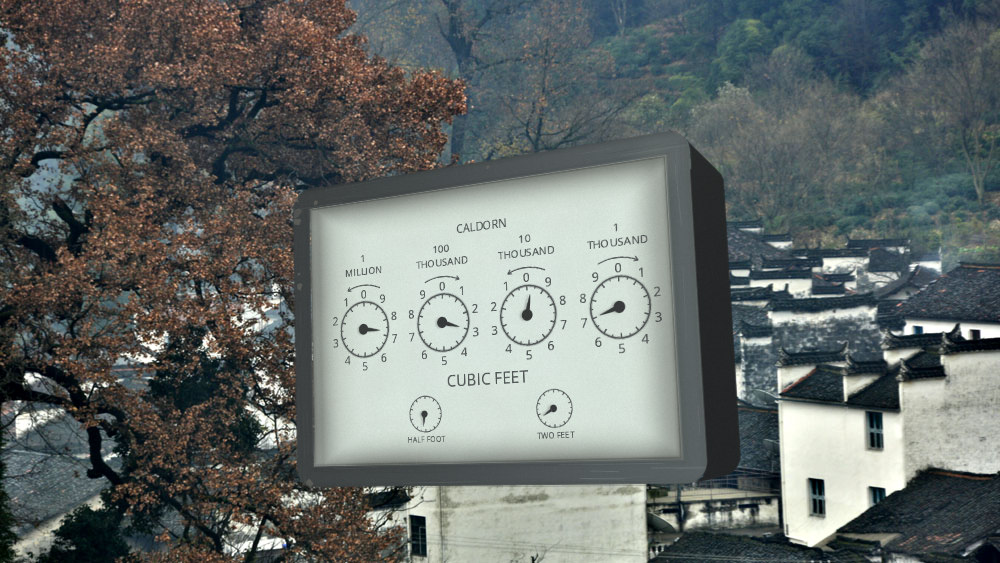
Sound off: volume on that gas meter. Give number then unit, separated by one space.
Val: 729700 ft³
